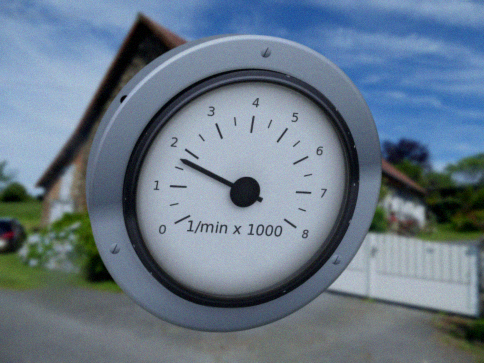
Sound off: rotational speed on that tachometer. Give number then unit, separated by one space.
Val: 1750 rpm
